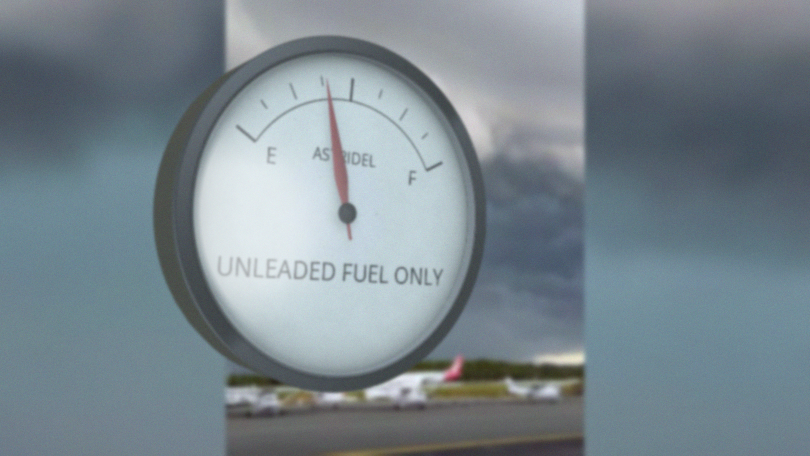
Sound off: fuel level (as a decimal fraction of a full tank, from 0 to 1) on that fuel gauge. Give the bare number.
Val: 0.375
